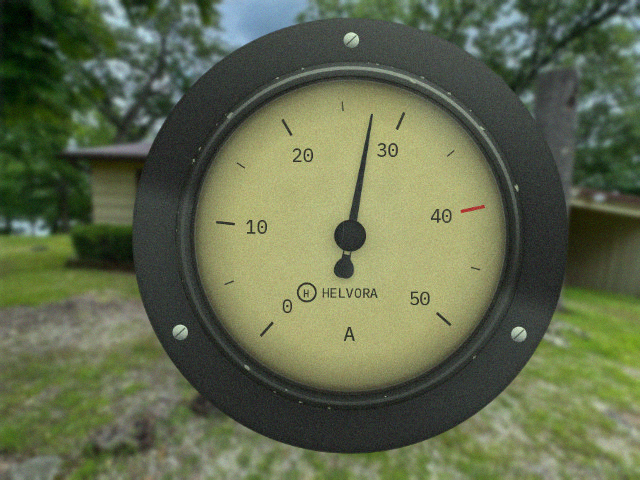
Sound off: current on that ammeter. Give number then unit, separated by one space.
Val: 27.5 A
